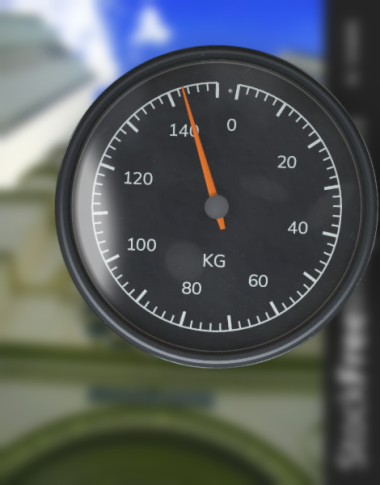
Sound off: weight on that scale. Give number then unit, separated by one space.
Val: 143 kg
